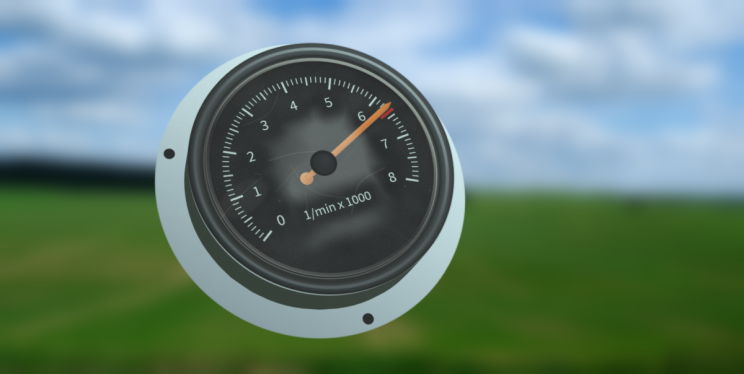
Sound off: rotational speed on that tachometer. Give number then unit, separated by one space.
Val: 6300 rpm
